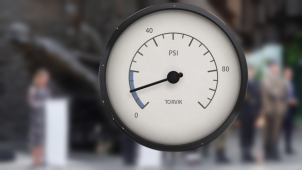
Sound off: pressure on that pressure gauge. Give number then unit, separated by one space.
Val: 10 psi
